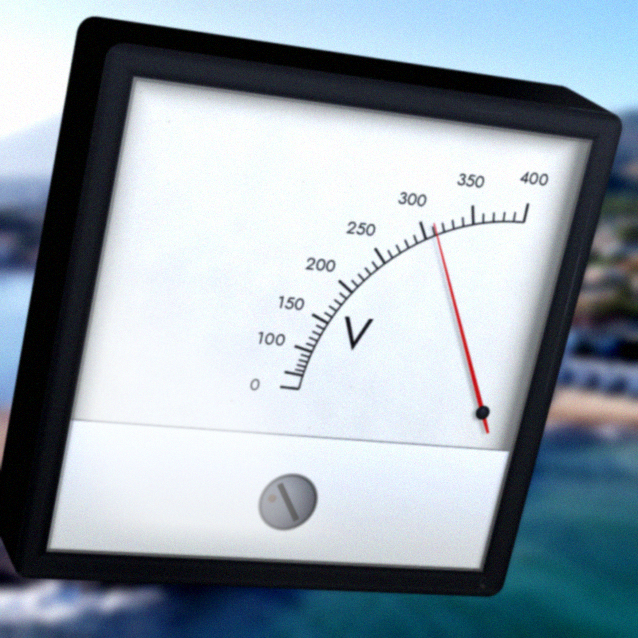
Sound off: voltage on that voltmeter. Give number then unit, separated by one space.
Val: 310 V
